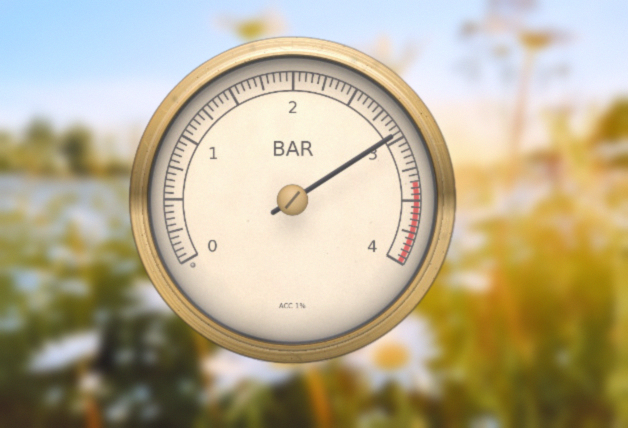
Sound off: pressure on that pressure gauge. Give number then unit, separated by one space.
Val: 2.95 bar
